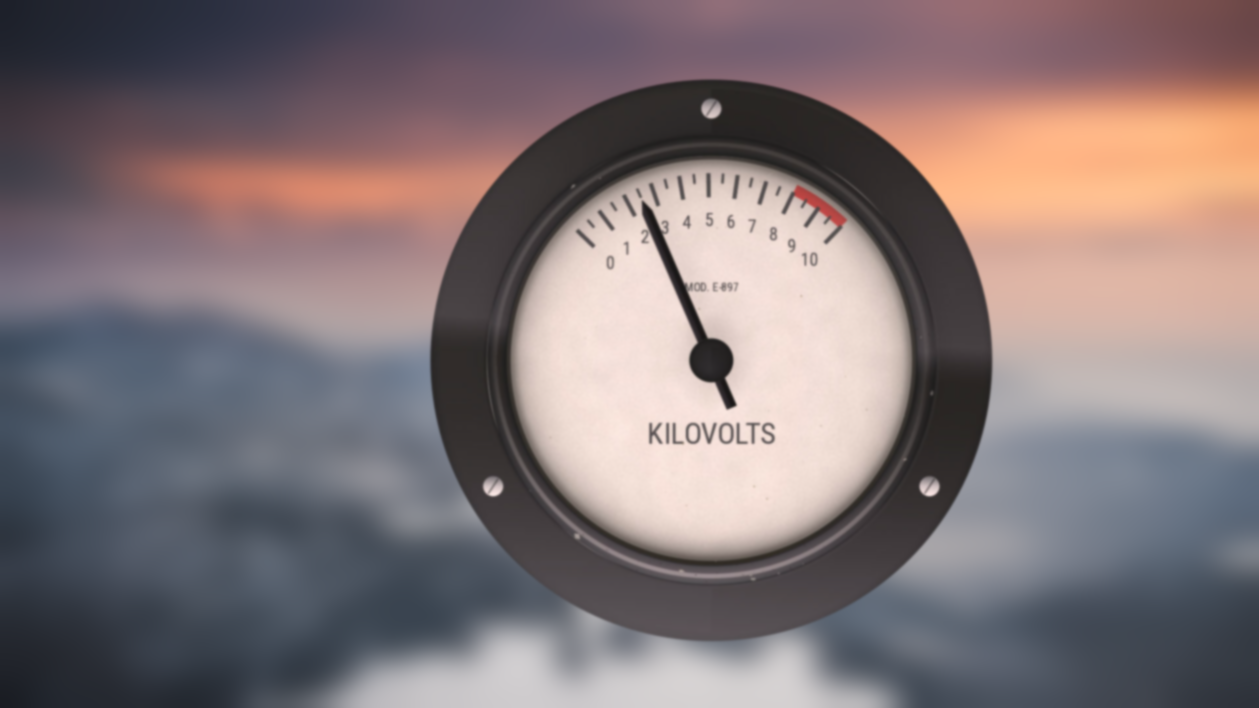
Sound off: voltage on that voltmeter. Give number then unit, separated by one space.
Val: 2.5 kV
